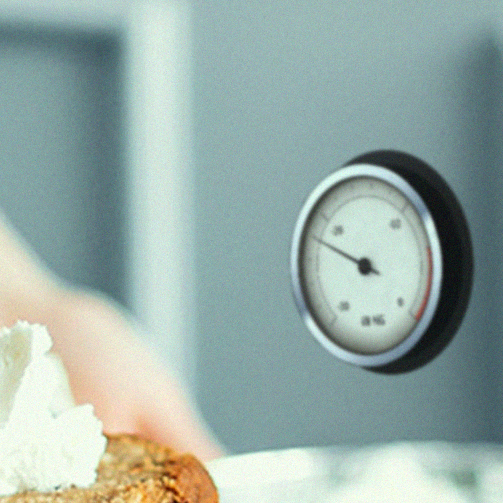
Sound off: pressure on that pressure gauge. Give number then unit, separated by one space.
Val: -22 inHg
